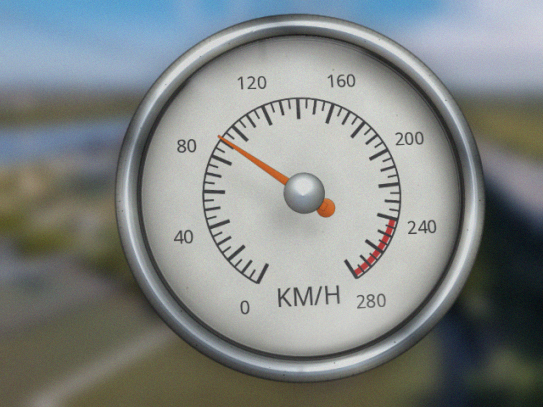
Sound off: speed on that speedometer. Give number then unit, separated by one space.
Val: 90 km/h
